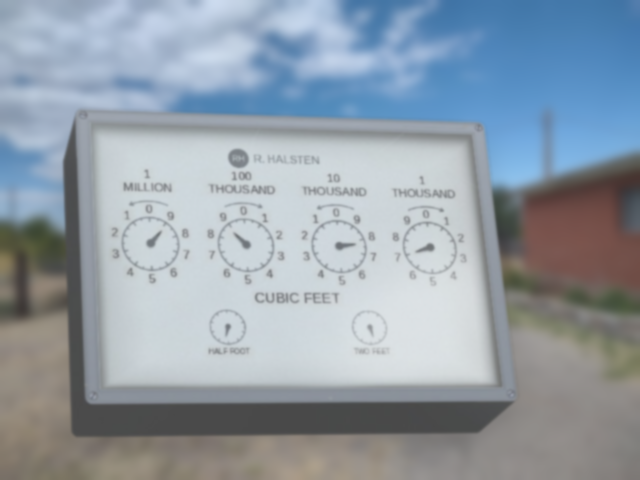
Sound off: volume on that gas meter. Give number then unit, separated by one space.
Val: 887700 ft³
